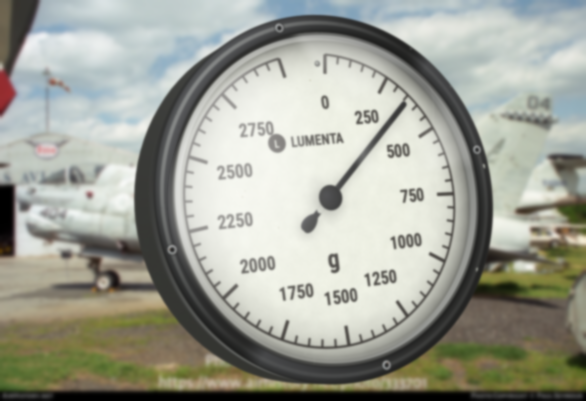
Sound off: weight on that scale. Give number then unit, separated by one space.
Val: 350 g
